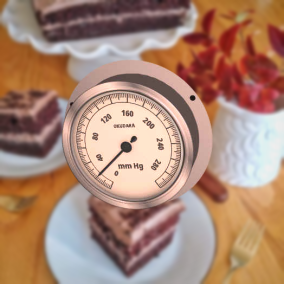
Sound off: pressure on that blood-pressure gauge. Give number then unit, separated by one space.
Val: 20 mmHg
